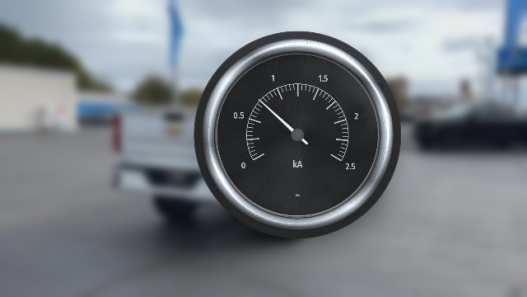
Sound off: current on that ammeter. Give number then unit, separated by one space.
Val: 0.75 kA
